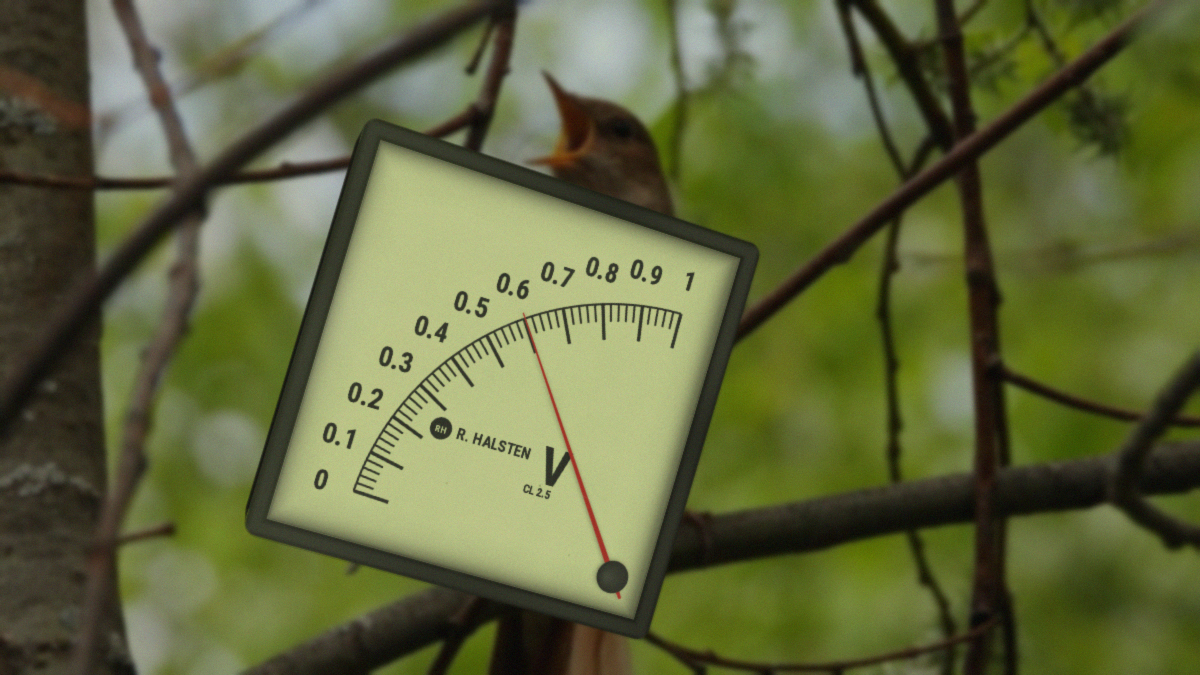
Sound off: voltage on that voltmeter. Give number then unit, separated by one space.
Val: 0.6 V
